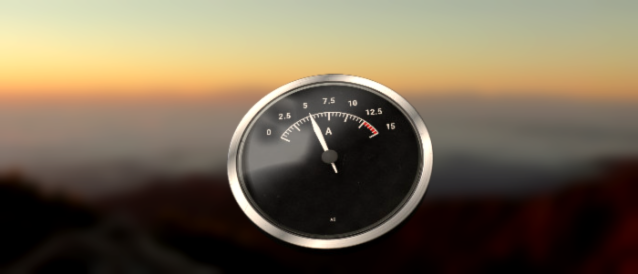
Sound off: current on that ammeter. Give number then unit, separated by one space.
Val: 5 A
